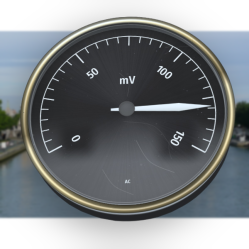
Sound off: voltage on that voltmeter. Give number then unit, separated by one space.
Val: 130 mV
